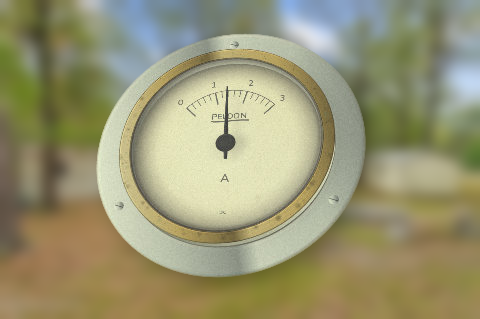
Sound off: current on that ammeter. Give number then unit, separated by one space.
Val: 1.4 A
